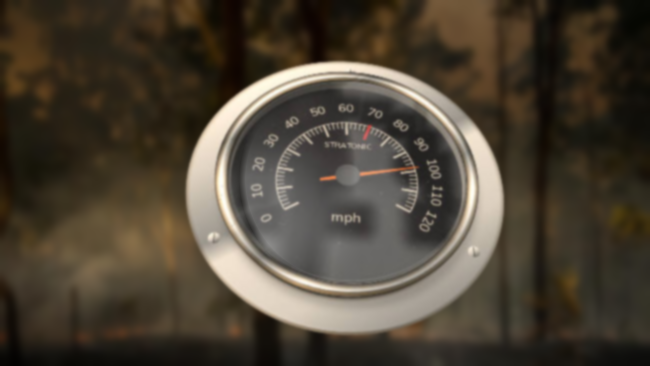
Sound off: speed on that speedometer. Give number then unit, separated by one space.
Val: 100 mph
